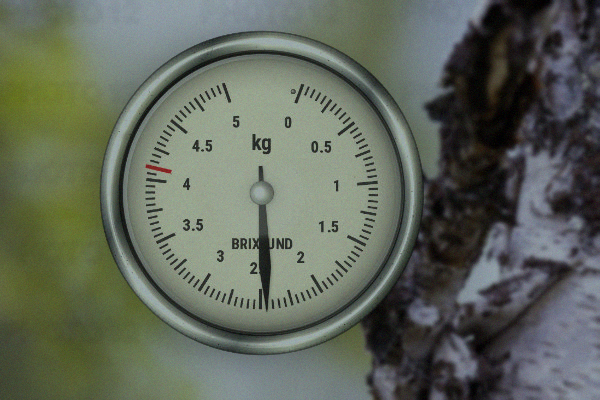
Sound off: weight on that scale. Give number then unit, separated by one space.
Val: 2.45 kg
